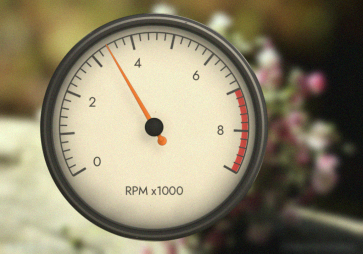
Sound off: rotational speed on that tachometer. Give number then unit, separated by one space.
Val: 3400 rpm
